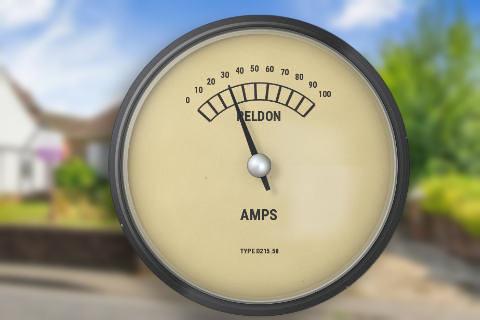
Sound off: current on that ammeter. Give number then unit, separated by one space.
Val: 30 A
